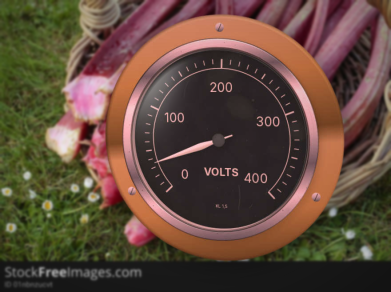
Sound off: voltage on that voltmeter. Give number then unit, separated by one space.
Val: 35 V
